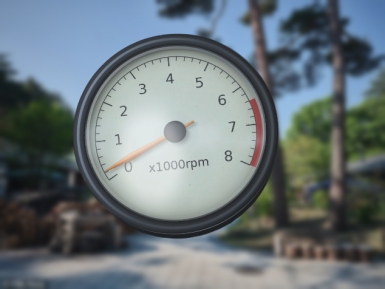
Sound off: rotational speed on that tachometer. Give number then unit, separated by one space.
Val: 200 rpm
